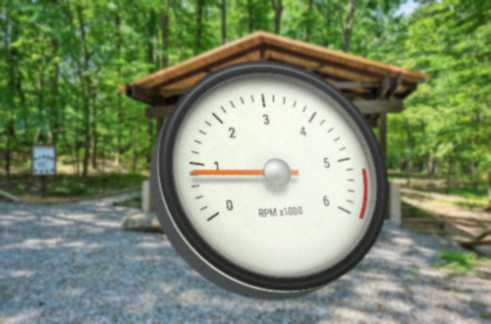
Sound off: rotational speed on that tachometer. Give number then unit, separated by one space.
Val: 800 rpm
